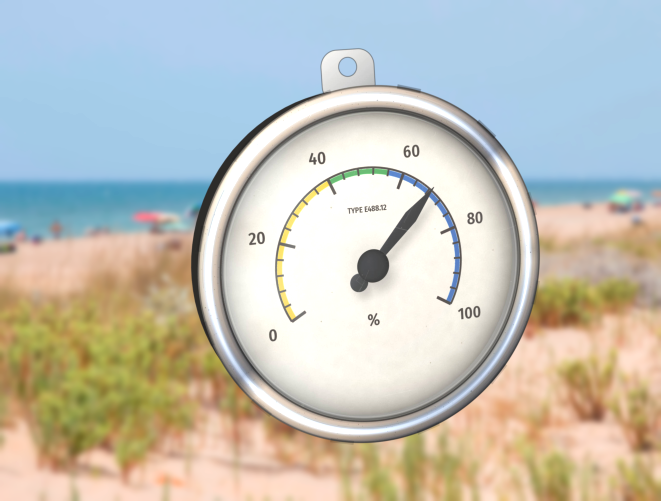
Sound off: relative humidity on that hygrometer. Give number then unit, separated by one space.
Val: 68 %
